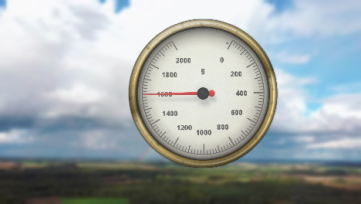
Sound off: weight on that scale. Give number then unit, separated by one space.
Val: 1600 g
